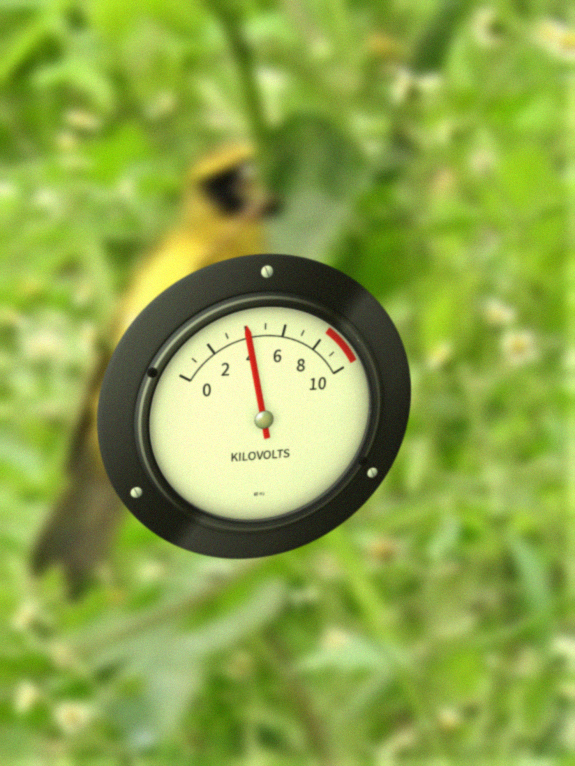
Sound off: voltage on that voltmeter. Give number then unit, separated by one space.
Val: 4 kV
